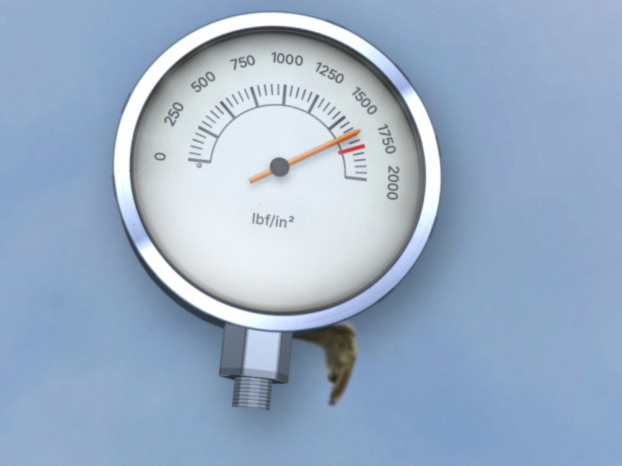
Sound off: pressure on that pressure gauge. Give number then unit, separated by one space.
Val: 1650 psi
